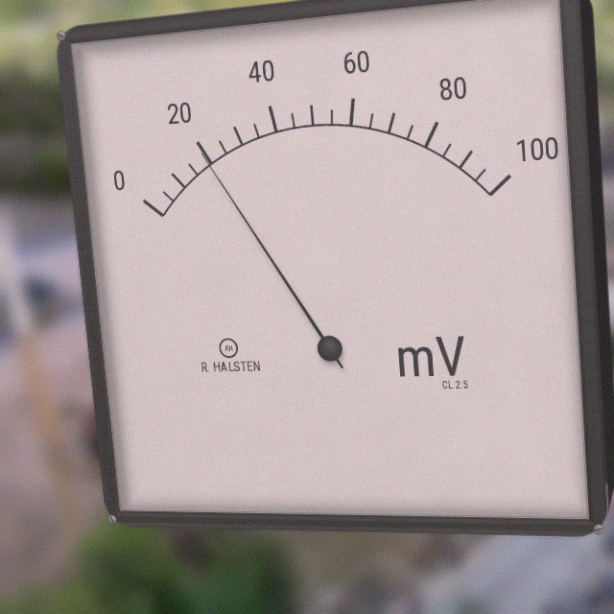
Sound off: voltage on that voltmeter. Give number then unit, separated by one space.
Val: 20 mV
